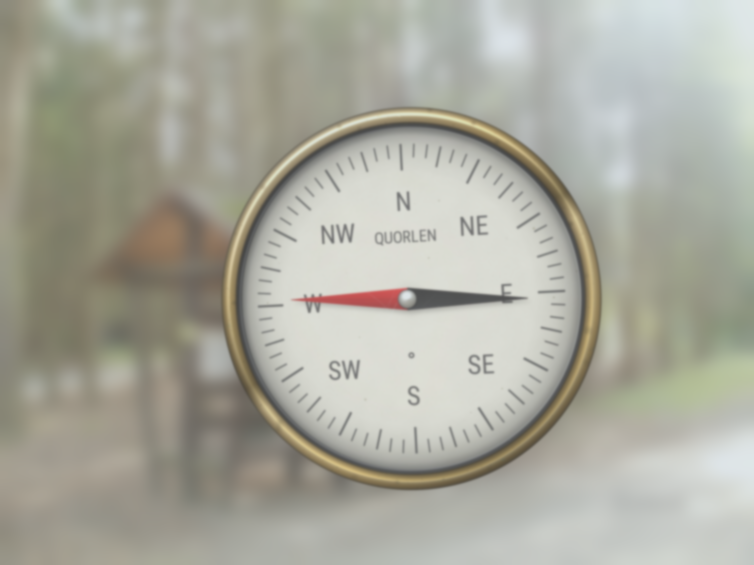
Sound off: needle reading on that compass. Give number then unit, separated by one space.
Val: 272.5 °
